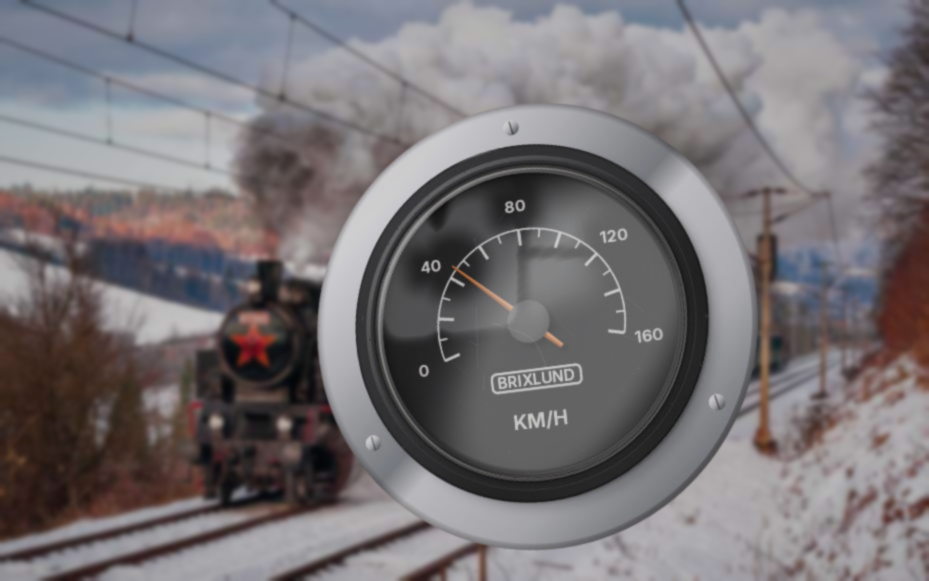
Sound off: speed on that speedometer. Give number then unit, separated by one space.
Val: 45 km/h
